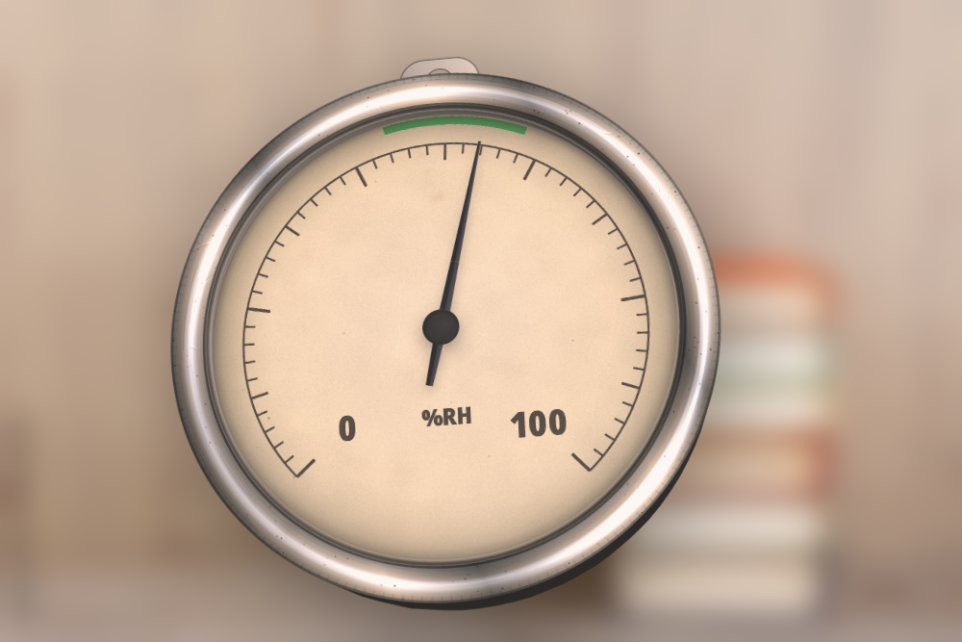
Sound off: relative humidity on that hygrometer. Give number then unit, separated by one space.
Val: 54 %
